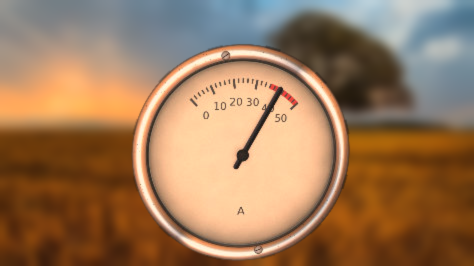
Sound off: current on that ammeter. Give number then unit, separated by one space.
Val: 40 A
